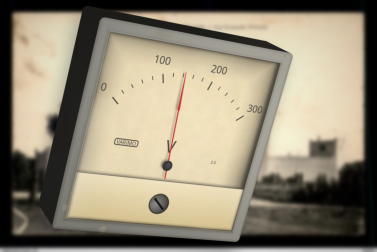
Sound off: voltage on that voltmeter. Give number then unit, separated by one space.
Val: 140 V
